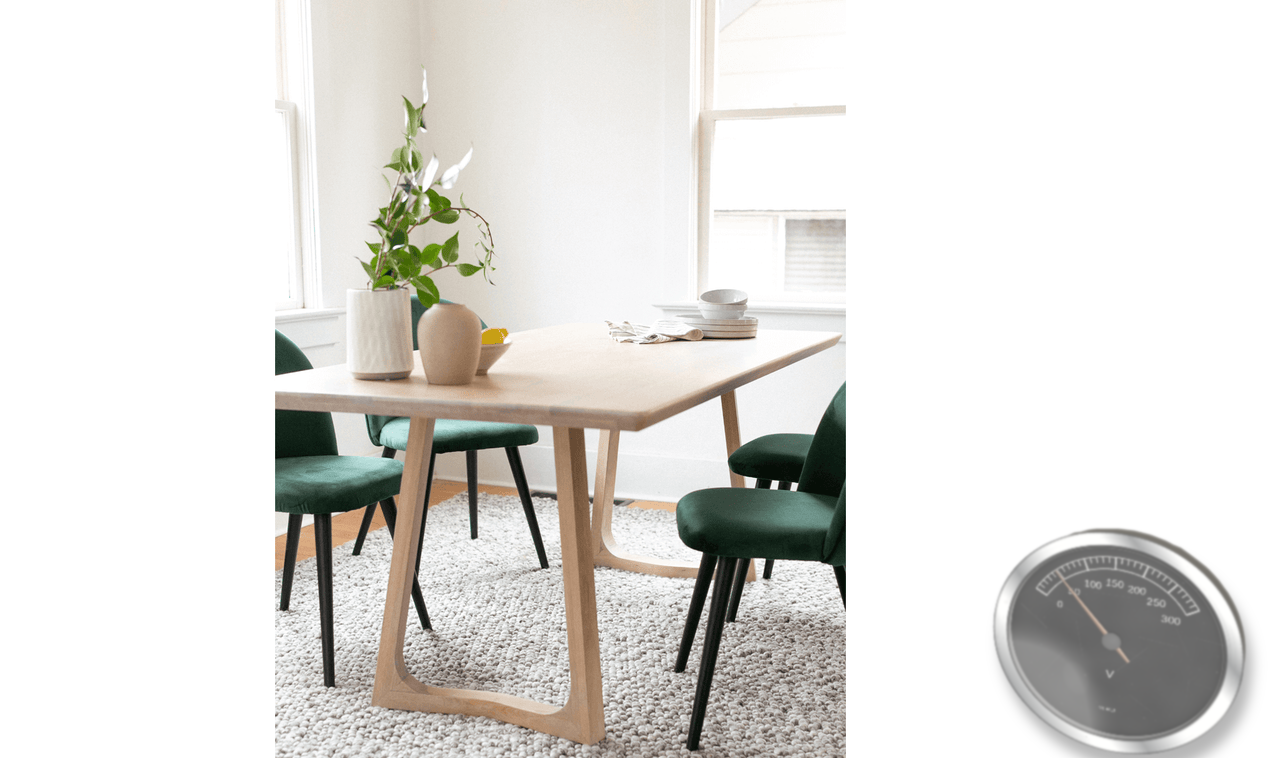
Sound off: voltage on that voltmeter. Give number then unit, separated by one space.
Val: 50 V
